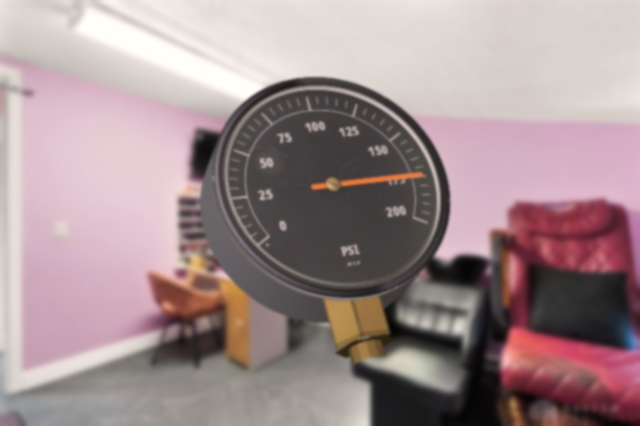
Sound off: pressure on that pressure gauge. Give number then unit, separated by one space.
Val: 175 psi
